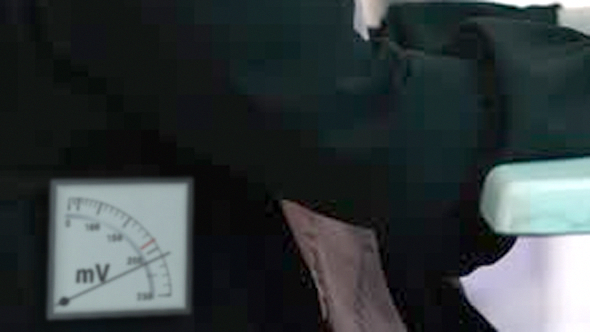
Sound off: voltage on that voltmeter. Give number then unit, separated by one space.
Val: 210 mV
